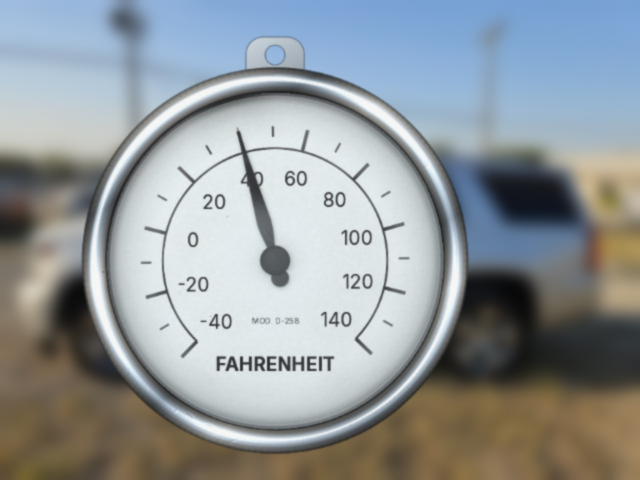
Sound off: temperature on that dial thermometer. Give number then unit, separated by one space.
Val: 40 °F
